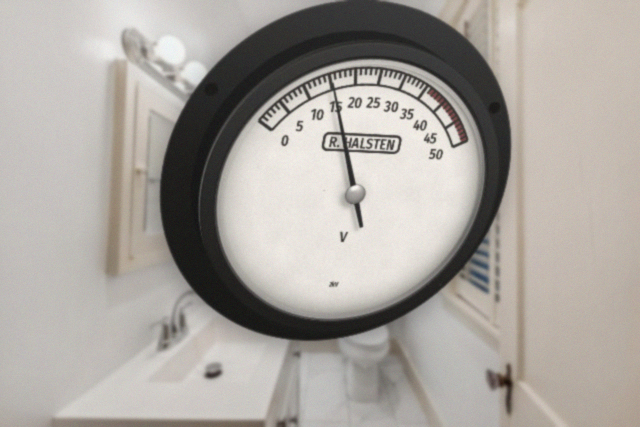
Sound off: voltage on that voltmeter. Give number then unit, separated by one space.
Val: 15 V
